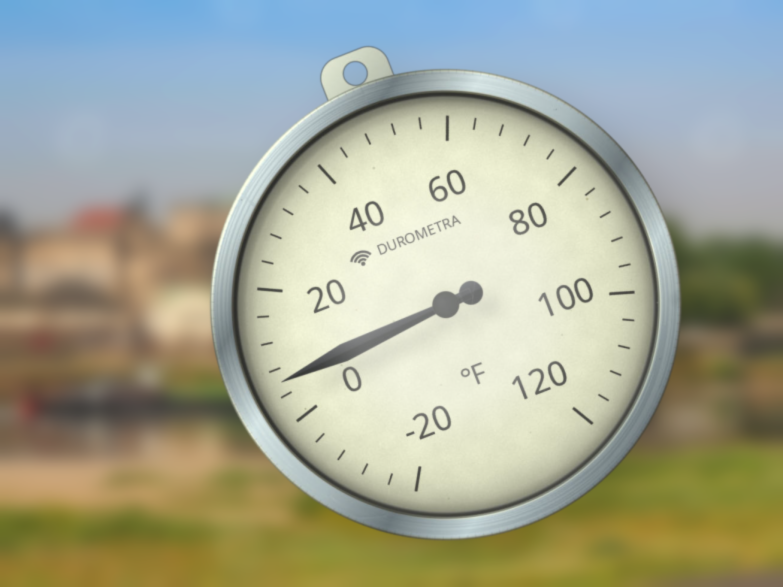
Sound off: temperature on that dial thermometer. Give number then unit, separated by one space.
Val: 6 °F
